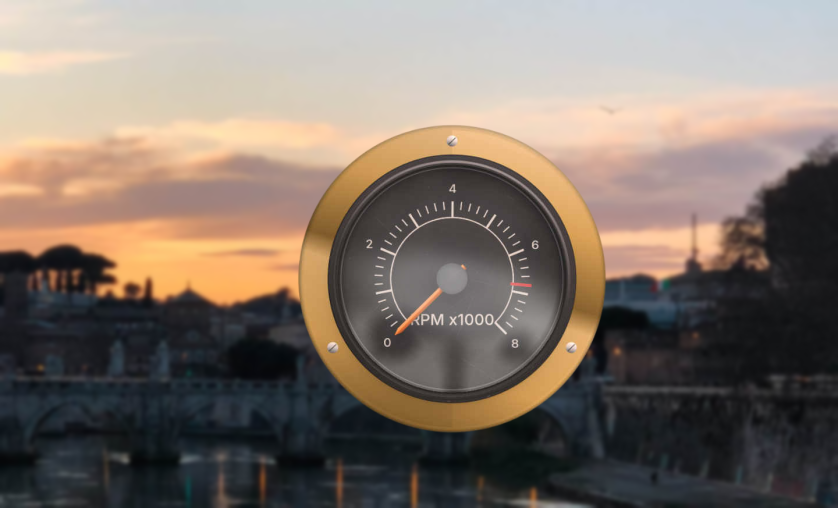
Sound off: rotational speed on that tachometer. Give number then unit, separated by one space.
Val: 0 rpm
